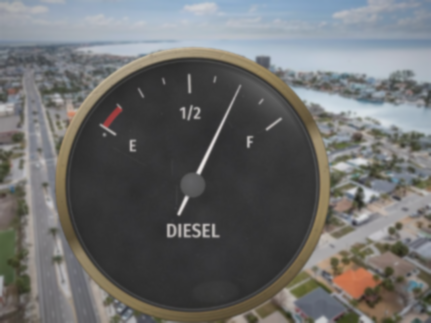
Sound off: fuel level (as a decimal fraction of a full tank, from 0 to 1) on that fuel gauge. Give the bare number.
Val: 0.75
